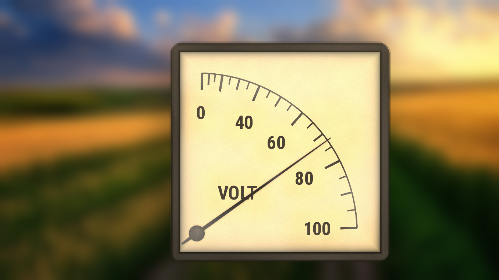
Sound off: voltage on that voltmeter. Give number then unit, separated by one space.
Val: 72.5 V
